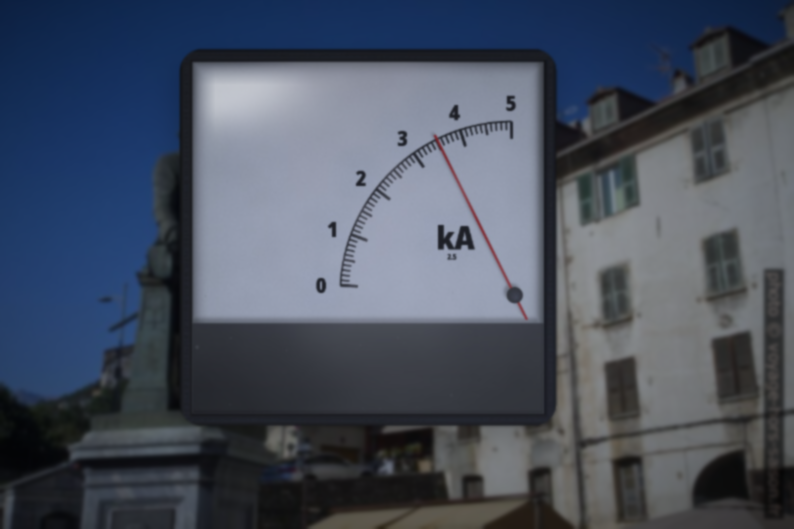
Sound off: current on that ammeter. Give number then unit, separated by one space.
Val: 3.5 kA
